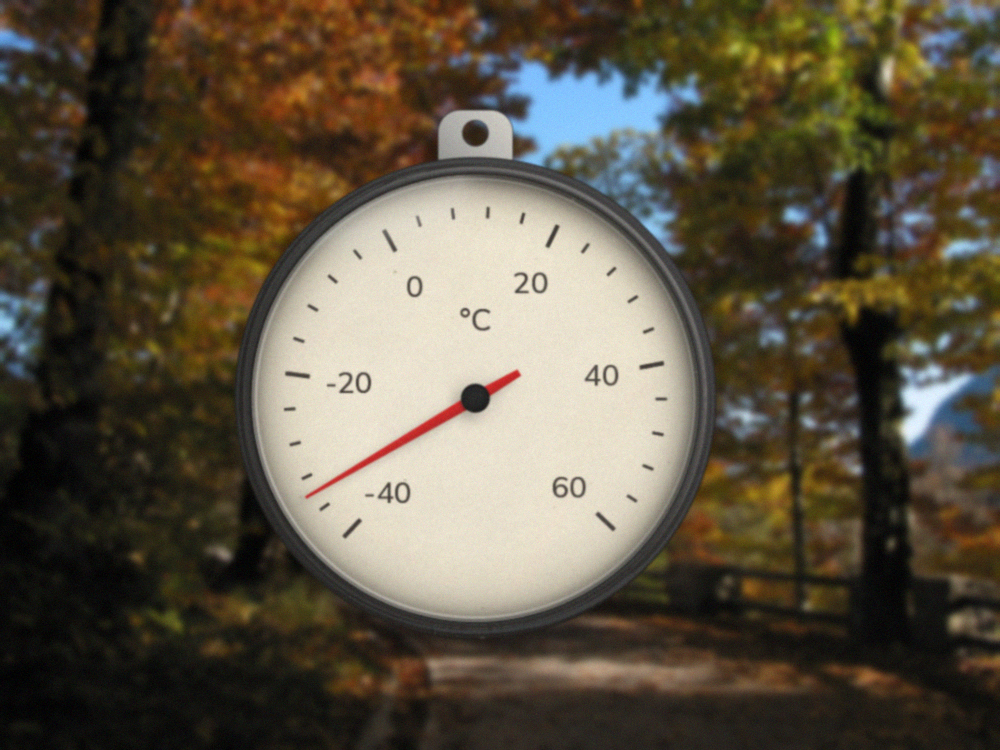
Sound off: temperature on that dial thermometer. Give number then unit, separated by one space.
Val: -34 °C
